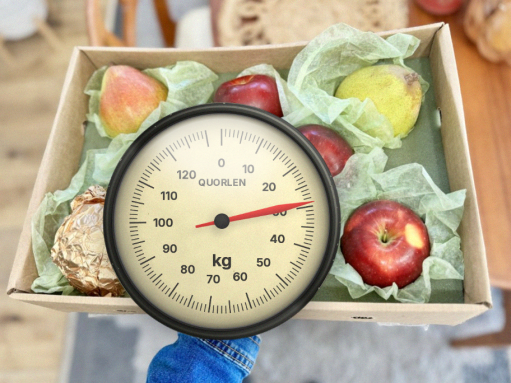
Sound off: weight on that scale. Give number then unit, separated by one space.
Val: 29 kg
